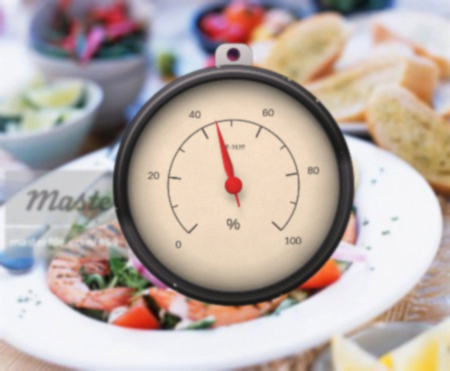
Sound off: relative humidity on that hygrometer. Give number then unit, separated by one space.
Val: 45 %
